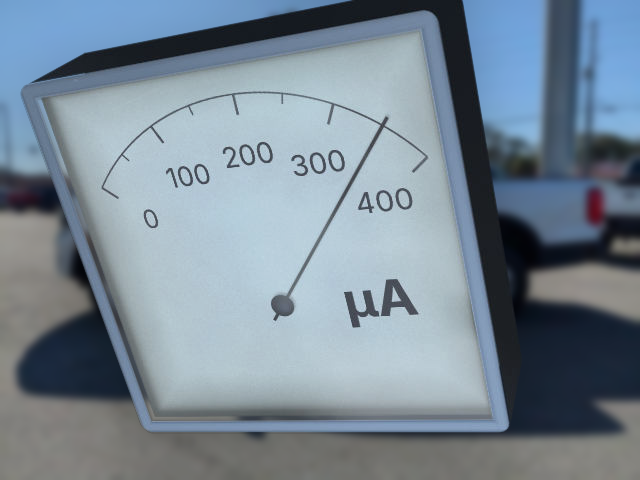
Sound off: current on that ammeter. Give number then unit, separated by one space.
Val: 350 µA
